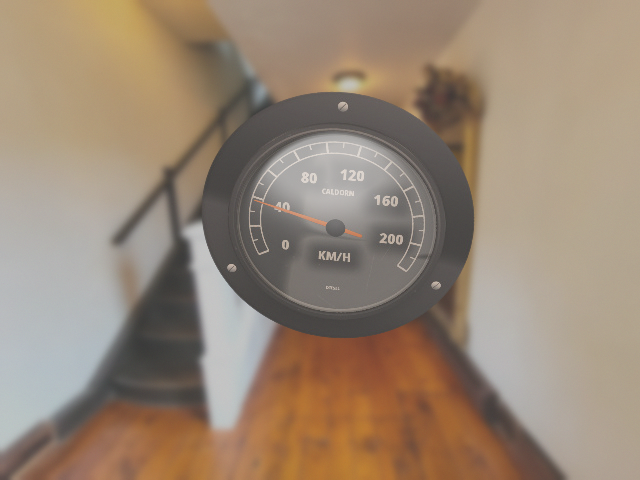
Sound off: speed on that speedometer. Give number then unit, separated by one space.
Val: 40 km/h
